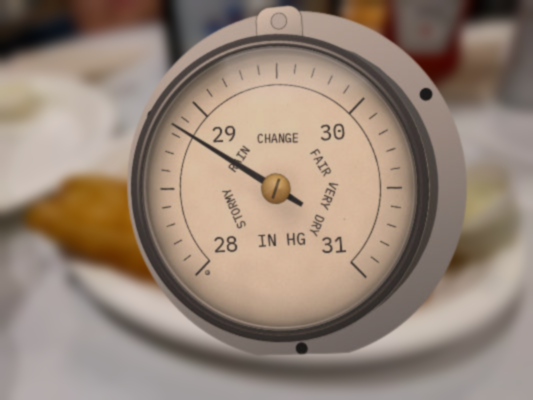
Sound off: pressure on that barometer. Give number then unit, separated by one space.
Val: 28.85 inHg
